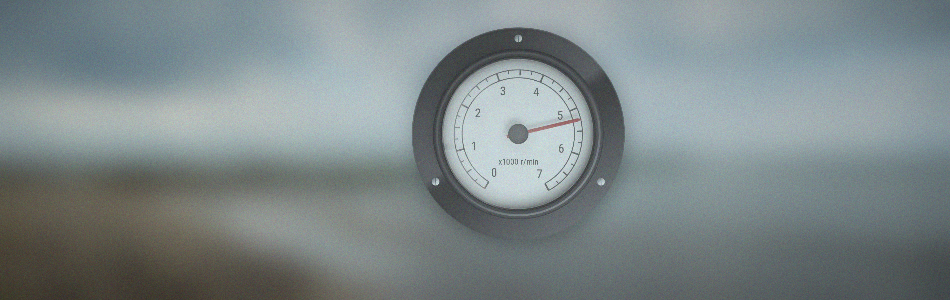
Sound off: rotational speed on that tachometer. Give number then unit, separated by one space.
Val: 5250 rpm
